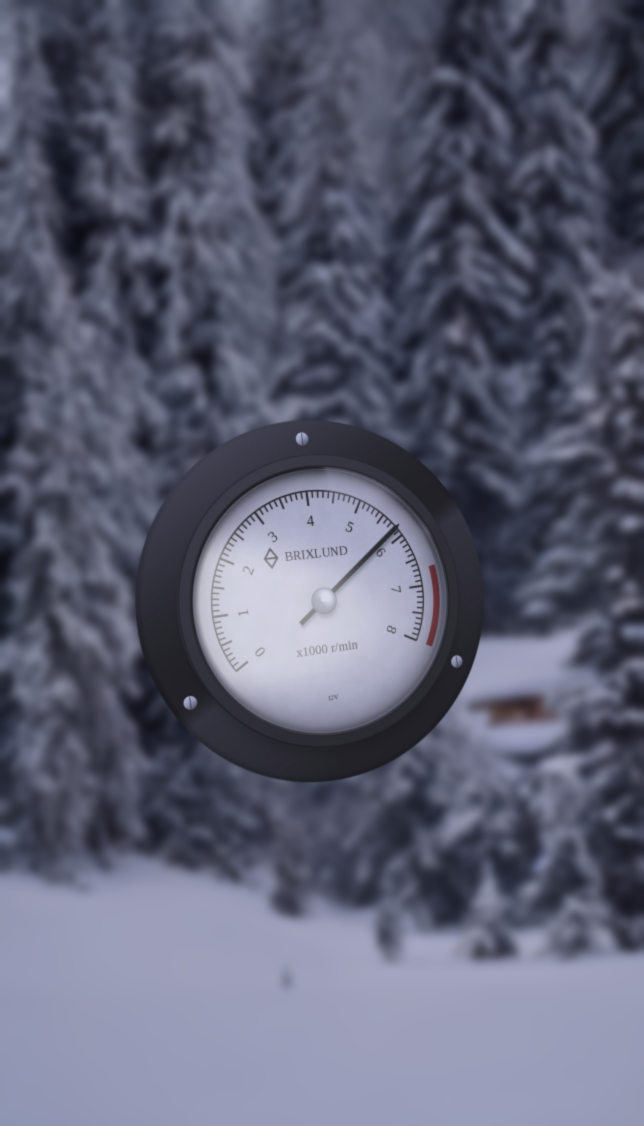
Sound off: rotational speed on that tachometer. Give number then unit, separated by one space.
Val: 5800 rpm
